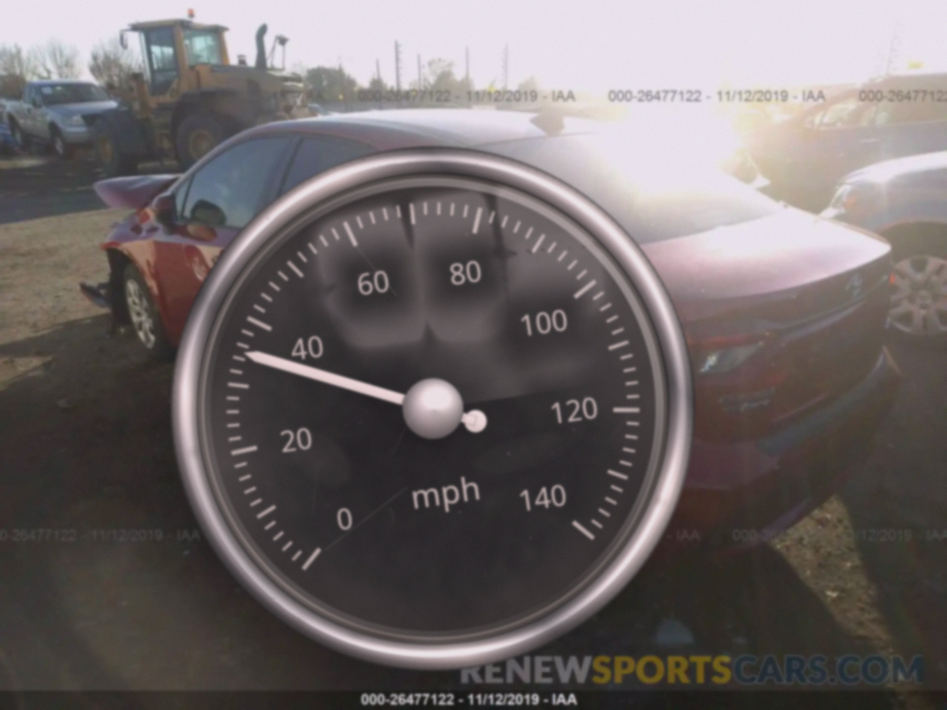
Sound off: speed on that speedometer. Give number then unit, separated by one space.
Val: 35 mph
